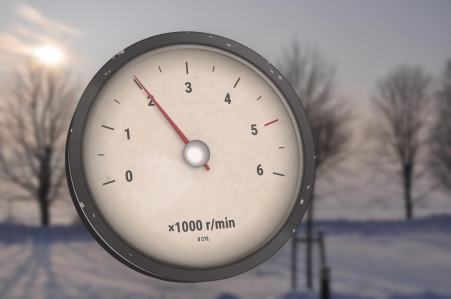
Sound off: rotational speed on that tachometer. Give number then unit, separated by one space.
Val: 2000 rpm
